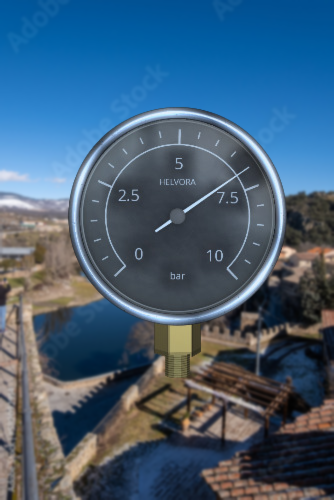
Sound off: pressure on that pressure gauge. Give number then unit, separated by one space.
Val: 7 bar
